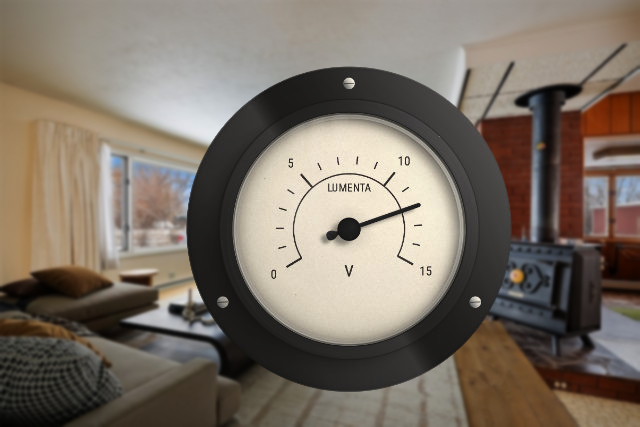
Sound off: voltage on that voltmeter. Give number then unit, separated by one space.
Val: 12 V
